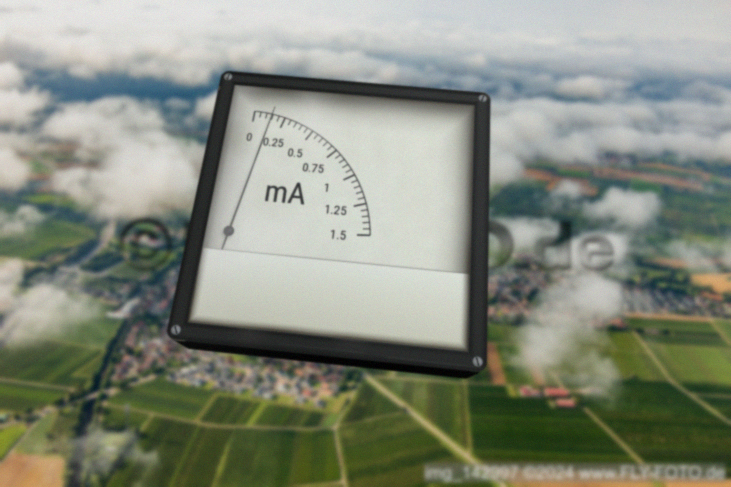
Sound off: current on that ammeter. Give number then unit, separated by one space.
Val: 0.15 mA
